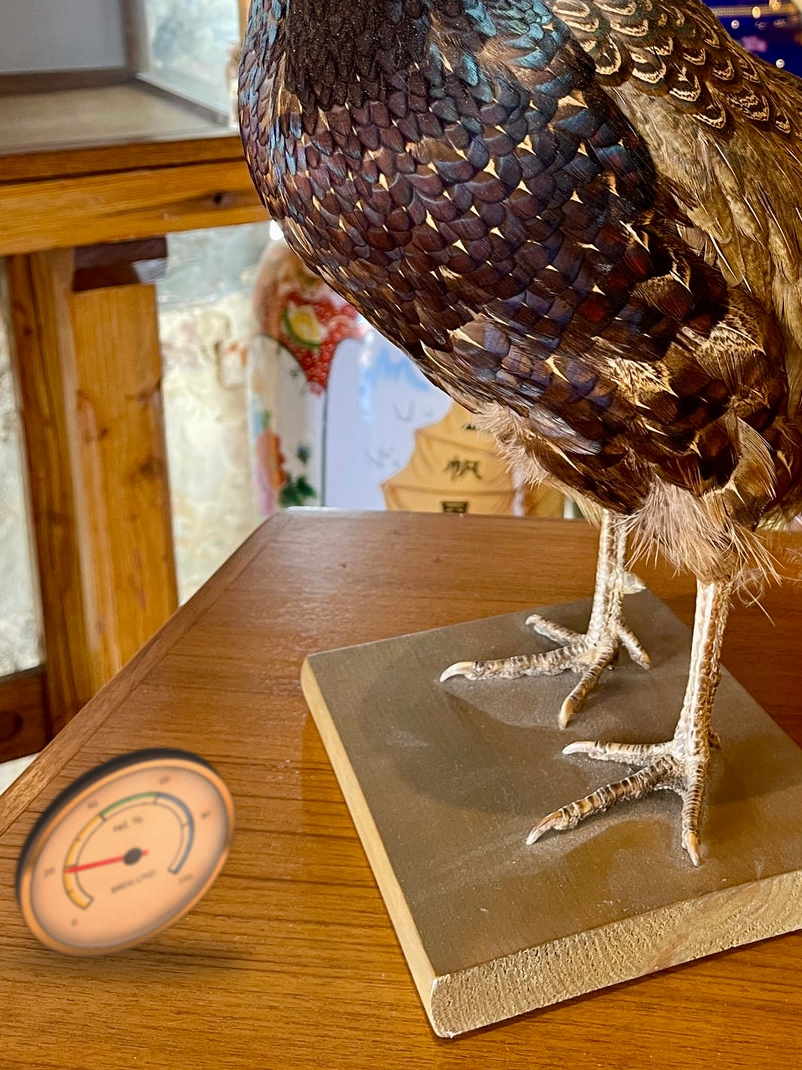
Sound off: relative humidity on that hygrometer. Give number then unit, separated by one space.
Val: 20 %
